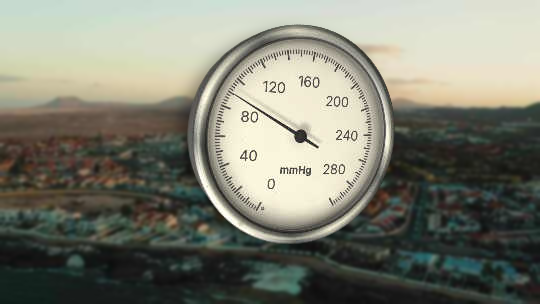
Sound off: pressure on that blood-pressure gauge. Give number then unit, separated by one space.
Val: 90 mmHg
